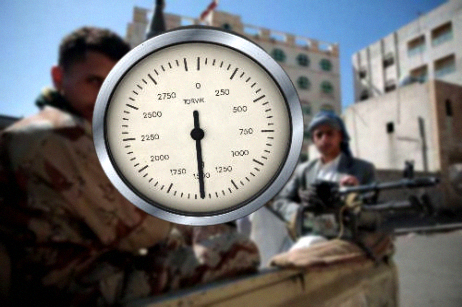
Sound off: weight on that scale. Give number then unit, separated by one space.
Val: 1500 g
